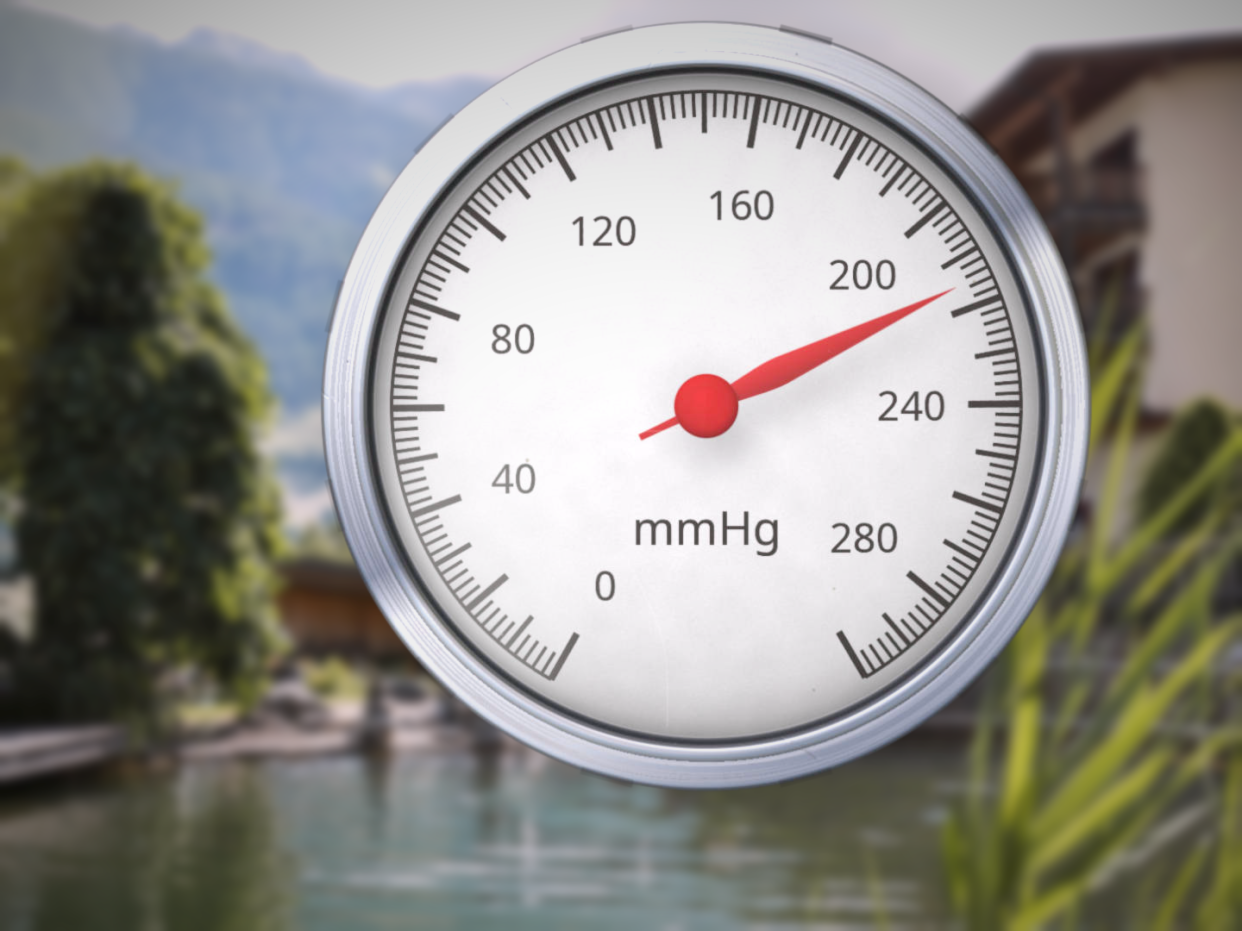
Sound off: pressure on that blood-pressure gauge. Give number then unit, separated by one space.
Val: 215 mmHg
